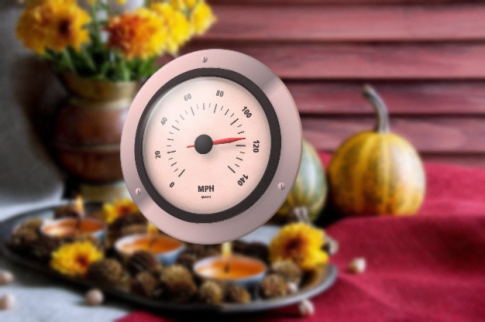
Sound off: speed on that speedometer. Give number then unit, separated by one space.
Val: 115 mph
